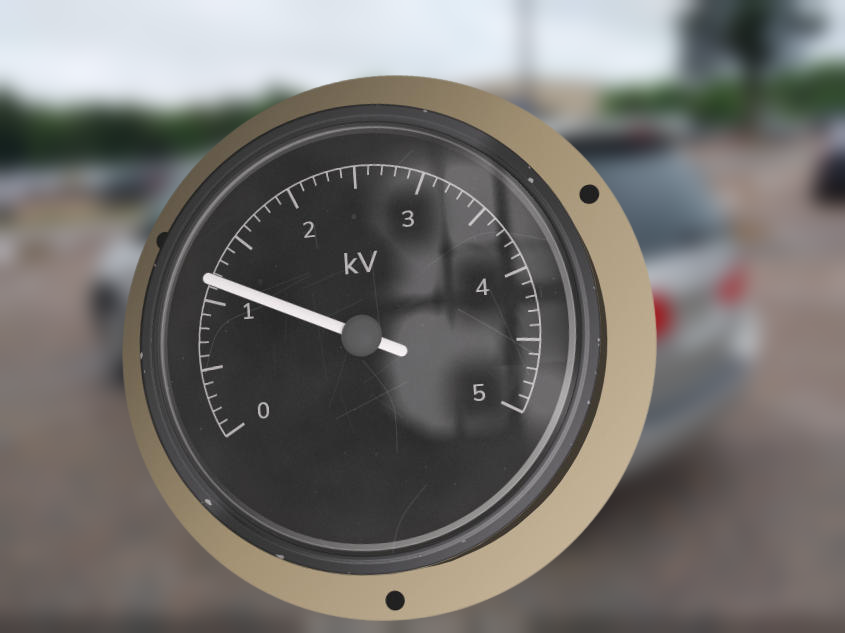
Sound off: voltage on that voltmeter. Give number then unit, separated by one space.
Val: 1.15 kV
